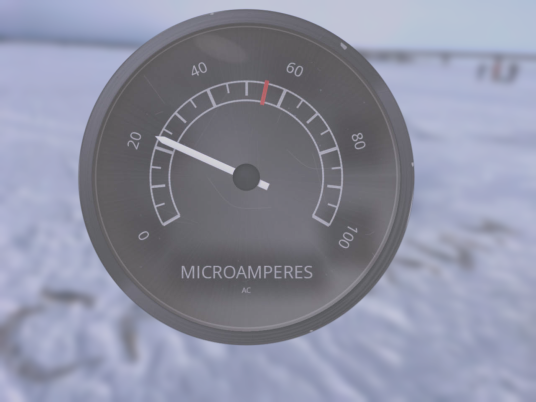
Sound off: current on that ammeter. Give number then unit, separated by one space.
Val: 22.5 µA
